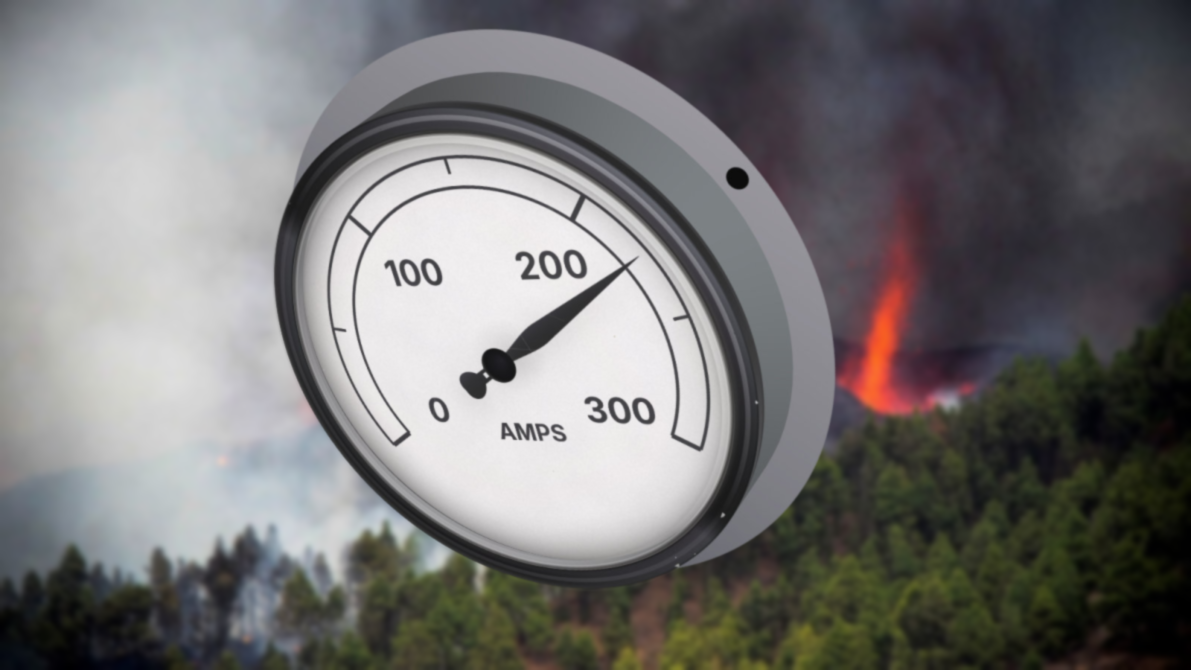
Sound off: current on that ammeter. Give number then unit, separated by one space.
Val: 225 A
